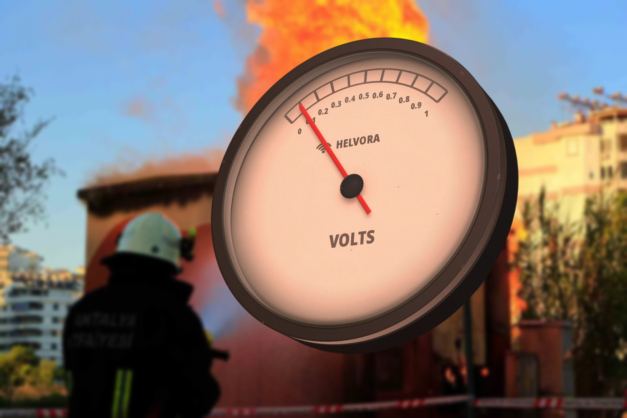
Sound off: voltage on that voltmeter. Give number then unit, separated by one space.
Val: 0.1 V
